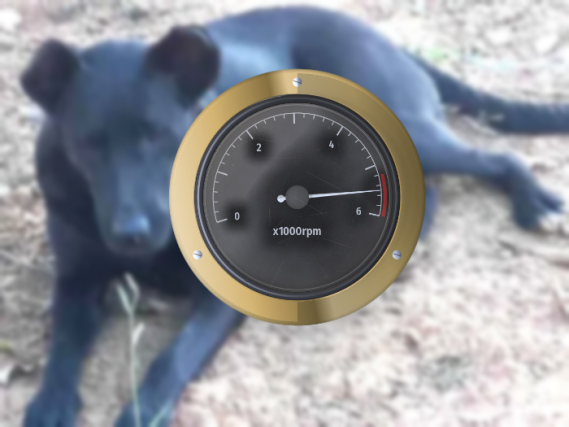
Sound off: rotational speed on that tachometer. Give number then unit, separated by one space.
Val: 5500 rpm
